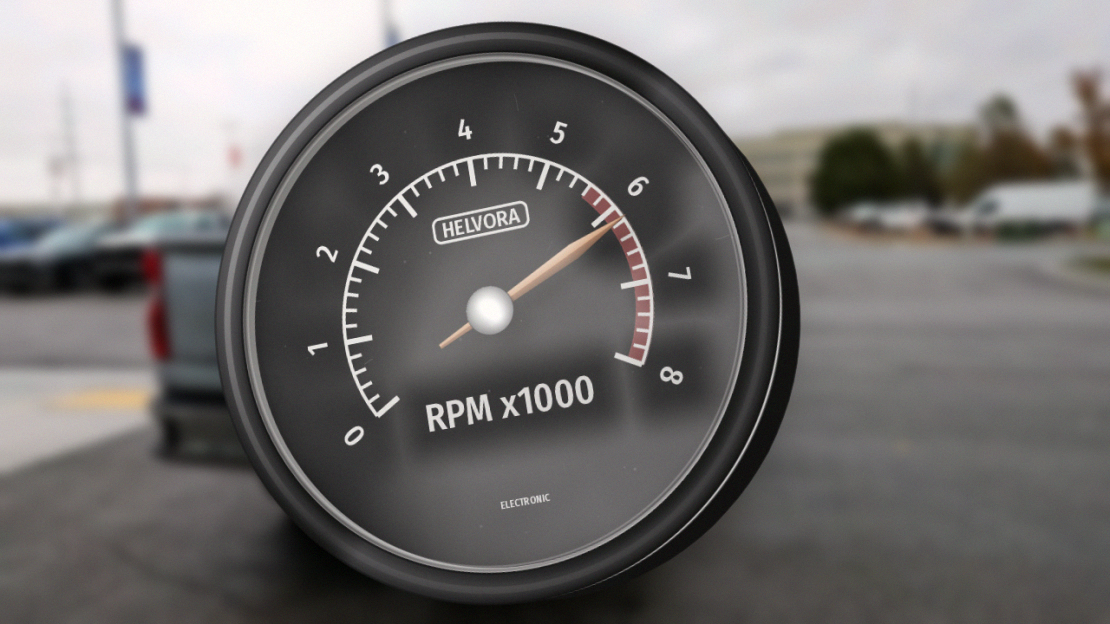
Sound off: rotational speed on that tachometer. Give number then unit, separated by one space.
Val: 6200 rpm
